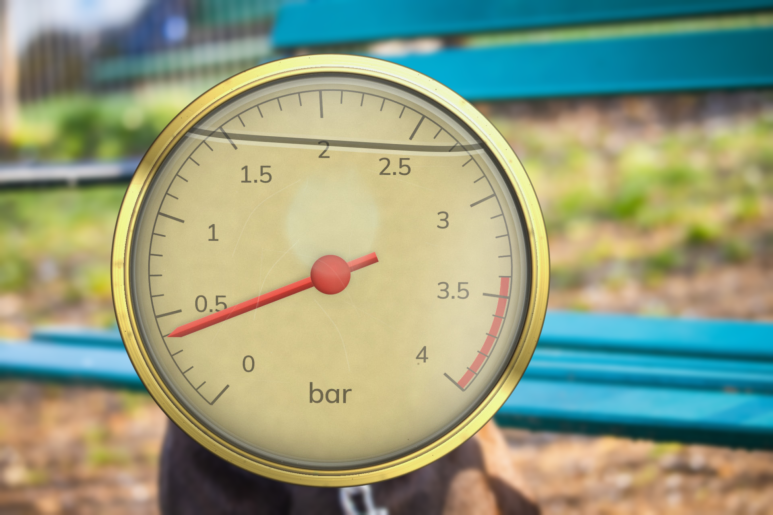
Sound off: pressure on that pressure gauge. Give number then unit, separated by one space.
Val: 0.4 bar
